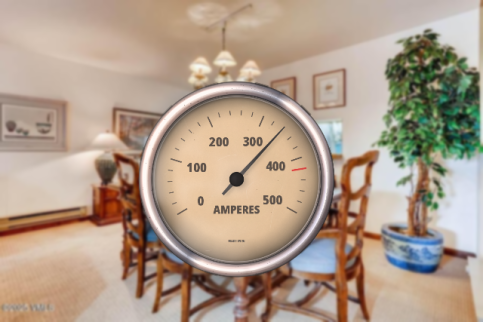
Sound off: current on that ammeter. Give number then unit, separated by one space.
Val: 340 A
